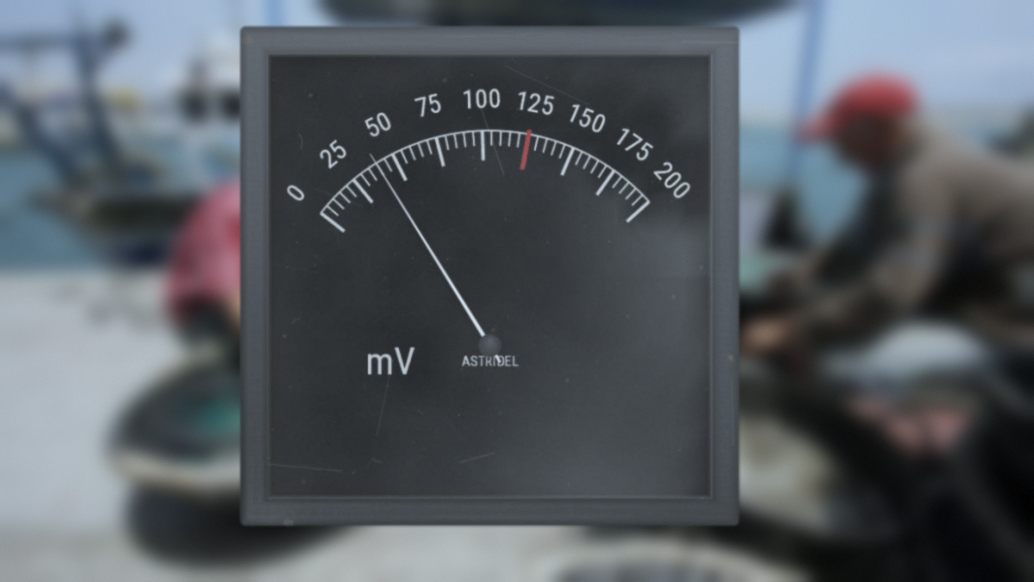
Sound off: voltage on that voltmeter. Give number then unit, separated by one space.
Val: 40 mV
